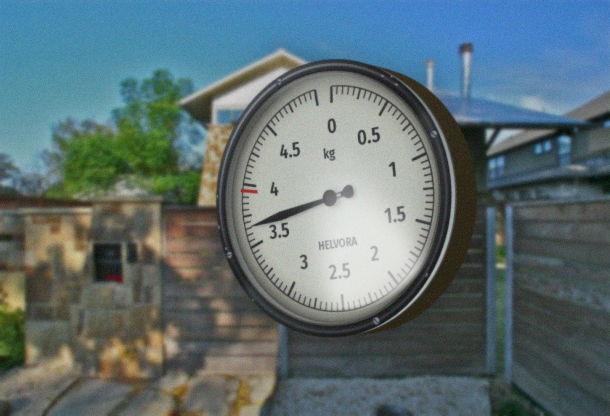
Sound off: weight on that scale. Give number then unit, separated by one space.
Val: 3.65 kg
